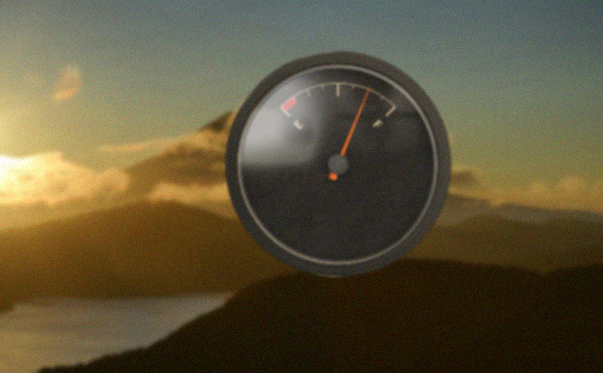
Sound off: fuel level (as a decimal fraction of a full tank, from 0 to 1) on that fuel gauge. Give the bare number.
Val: 0.75
